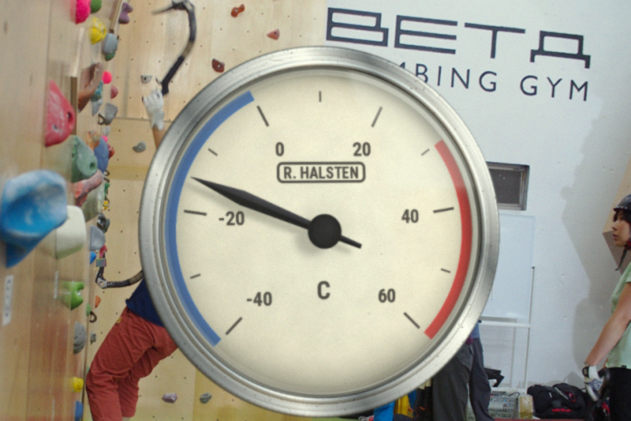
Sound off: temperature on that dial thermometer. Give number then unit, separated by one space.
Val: -15 °C
